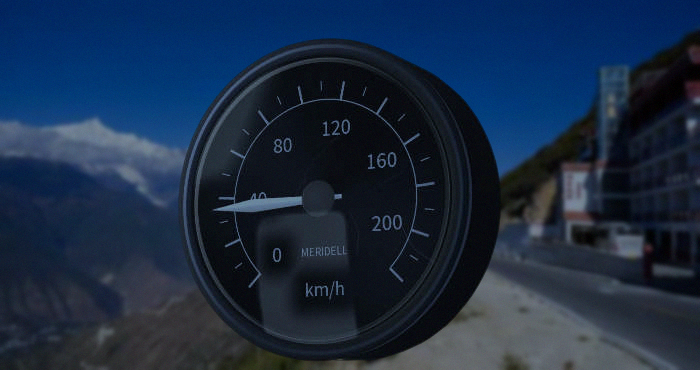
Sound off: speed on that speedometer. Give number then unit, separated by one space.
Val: 35 km/h
